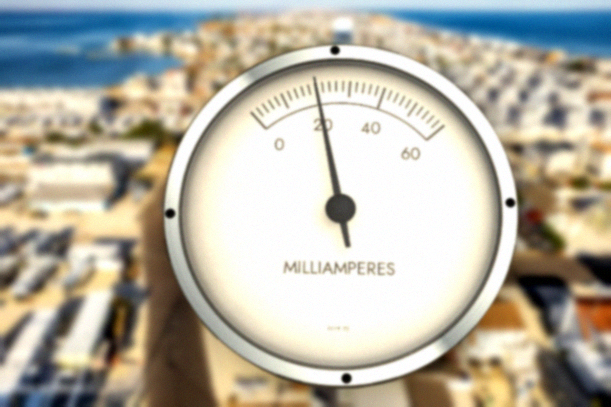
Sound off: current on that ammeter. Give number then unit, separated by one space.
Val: 20 mA
